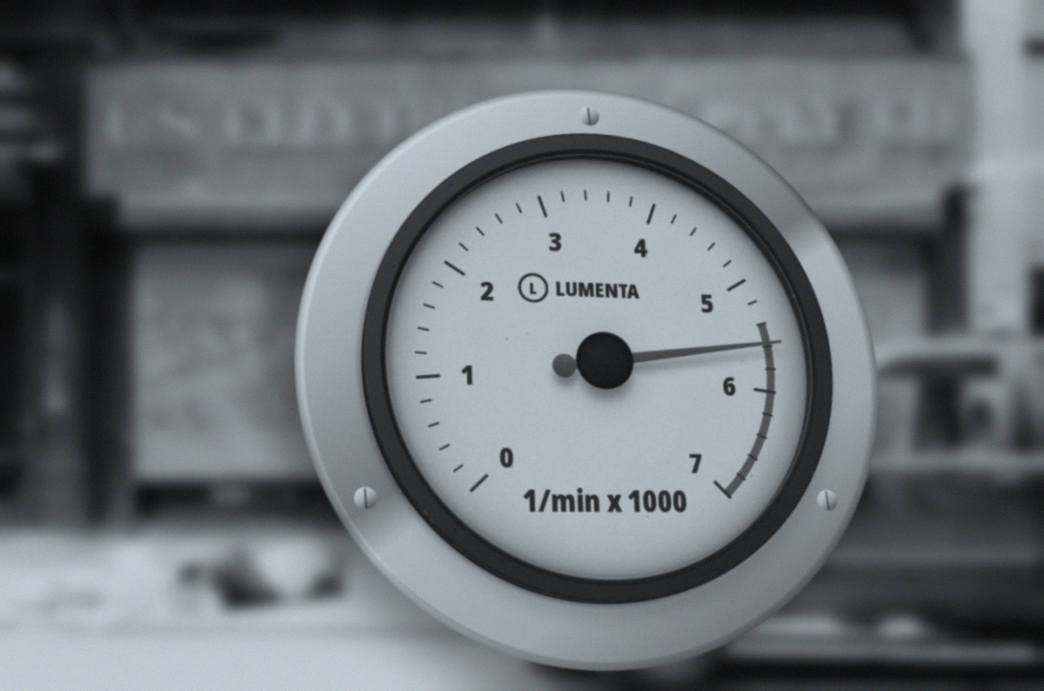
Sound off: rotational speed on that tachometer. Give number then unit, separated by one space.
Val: 5600 rpm
